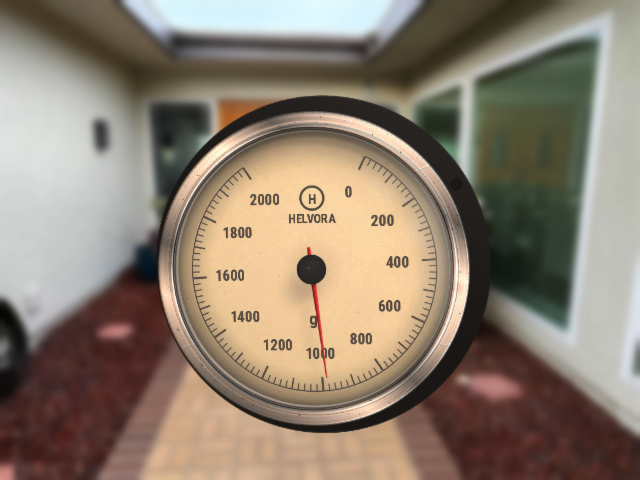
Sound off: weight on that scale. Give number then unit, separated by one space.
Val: 980 g
